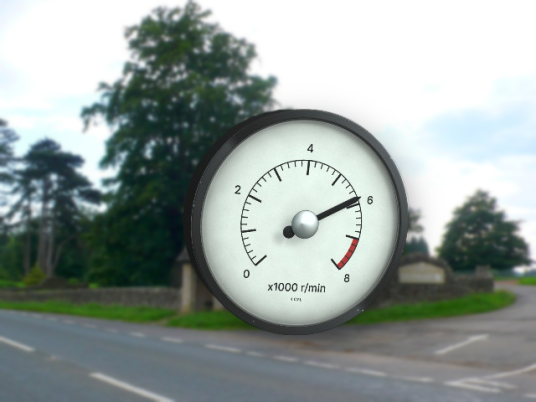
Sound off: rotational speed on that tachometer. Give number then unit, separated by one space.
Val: 5800 rpm
